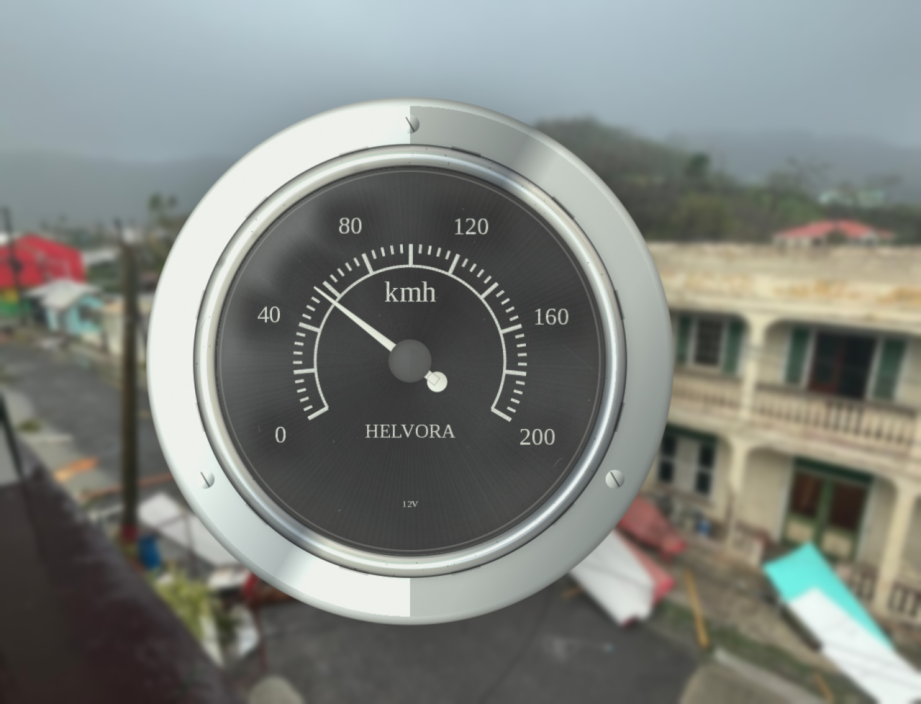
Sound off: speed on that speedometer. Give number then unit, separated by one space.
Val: 56 km/h
